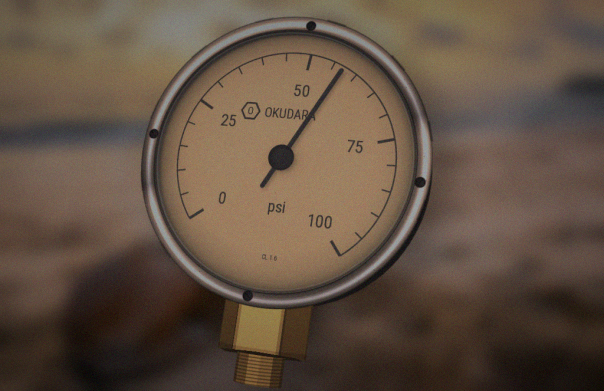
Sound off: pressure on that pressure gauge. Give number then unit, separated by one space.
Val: 57.5 psi
